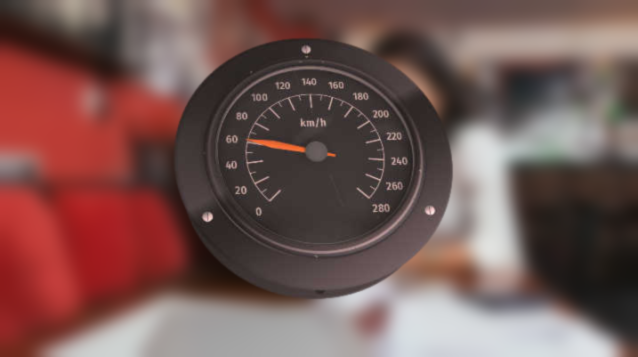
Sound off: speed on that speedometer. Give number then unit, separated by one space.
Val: 60 km/h
